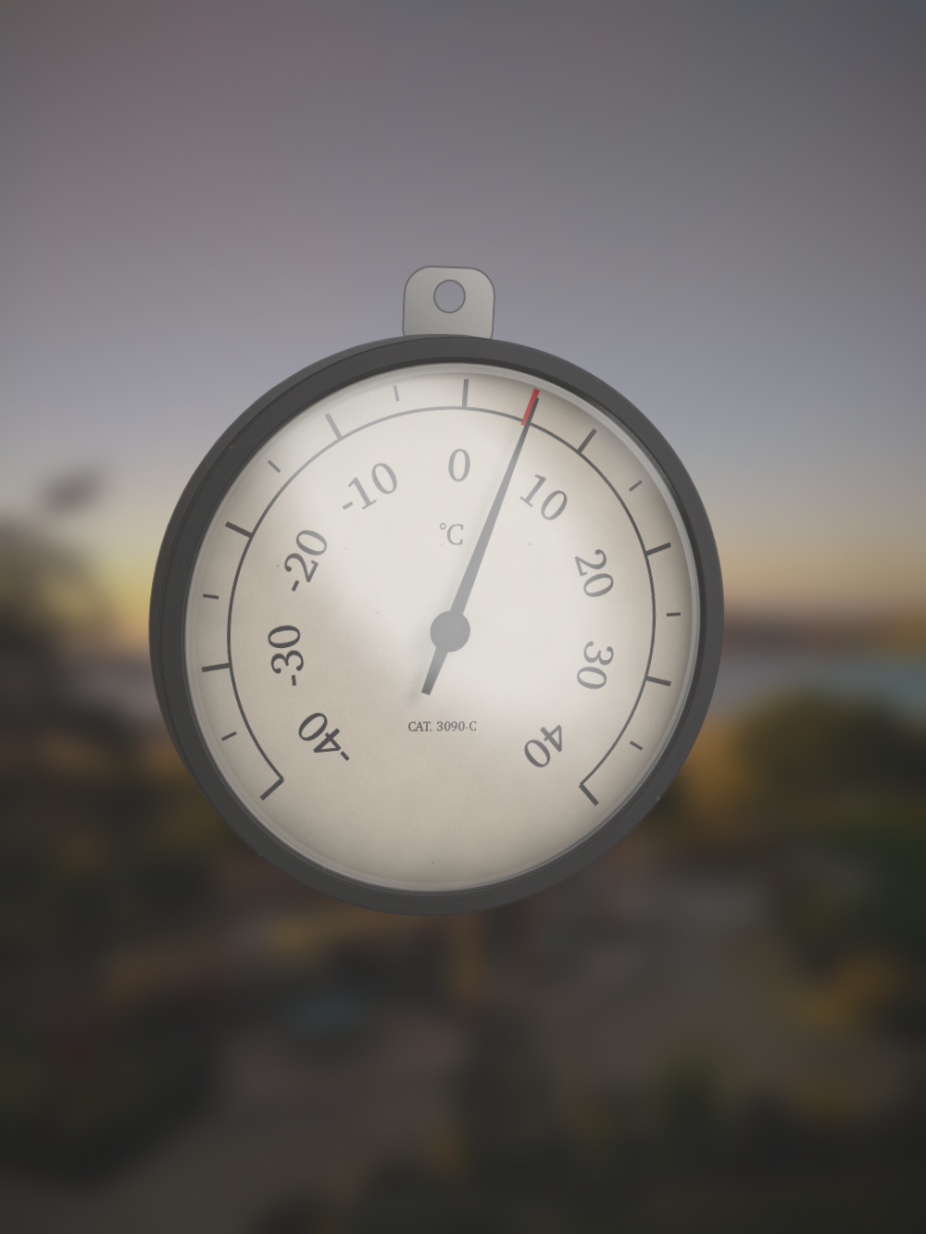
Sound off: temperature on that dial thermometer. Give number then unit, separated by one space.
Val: 5 °C
